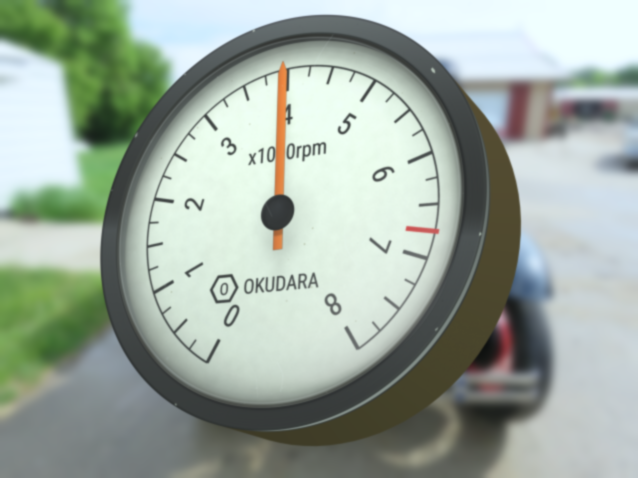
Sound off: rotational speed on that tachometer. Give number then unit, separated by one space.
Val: 4000 rpm
